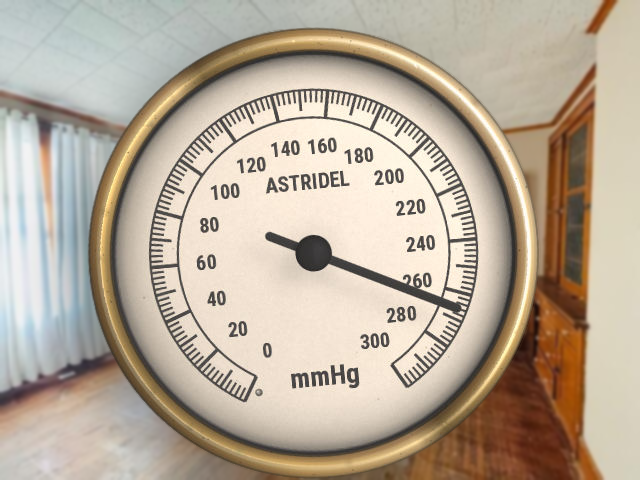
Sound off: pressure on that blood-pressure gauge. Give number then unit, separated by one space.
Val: 266 mmHg
